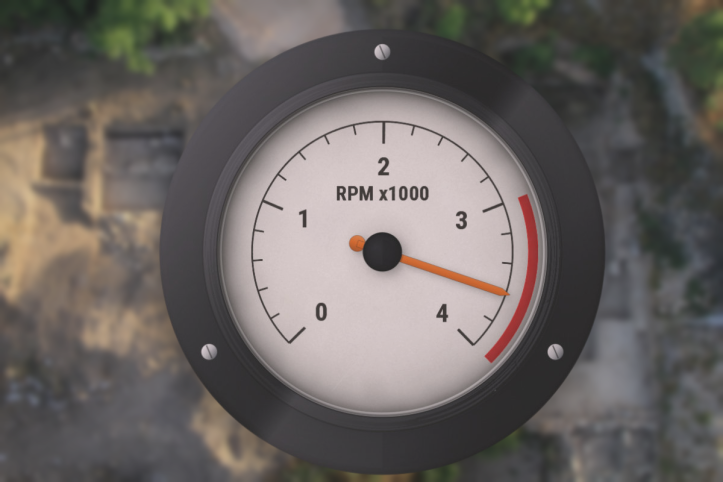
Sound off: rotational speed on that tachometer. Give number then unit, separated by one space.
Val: 3600 rpm
